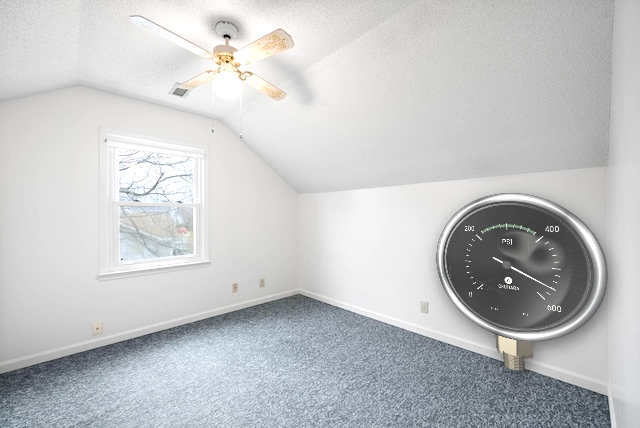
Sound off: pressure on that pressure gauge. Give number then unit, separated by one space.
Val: 560 psi
